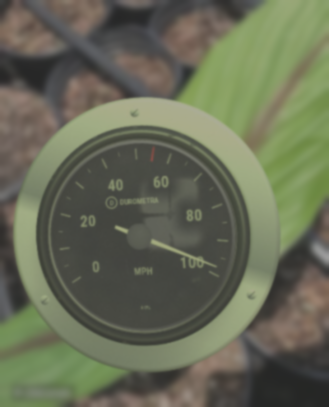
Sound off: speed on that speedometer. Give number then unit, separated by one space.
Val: 97.5 mph
